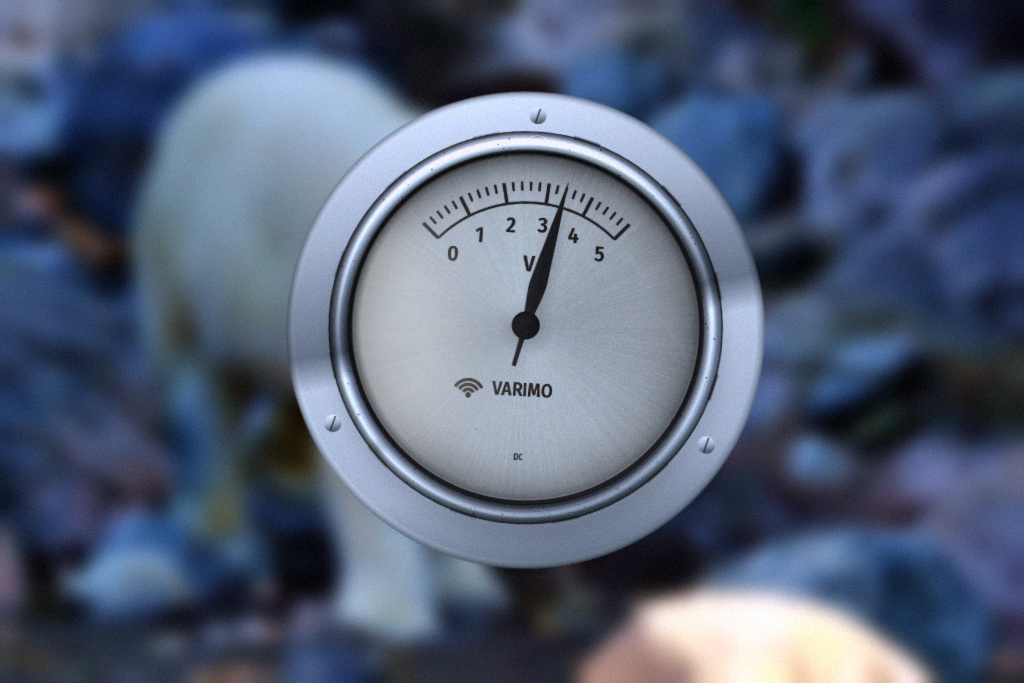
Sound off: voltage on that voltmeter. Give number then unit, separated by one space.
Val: 3.4 V
